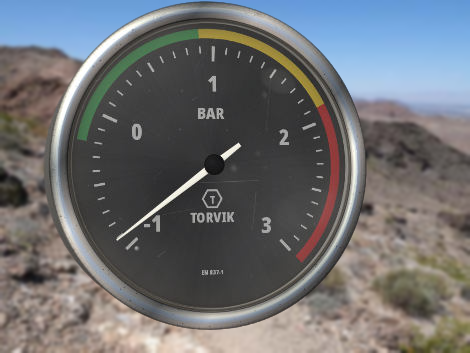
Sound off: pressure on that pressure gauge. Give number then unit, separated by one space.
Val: -0.9 bar
